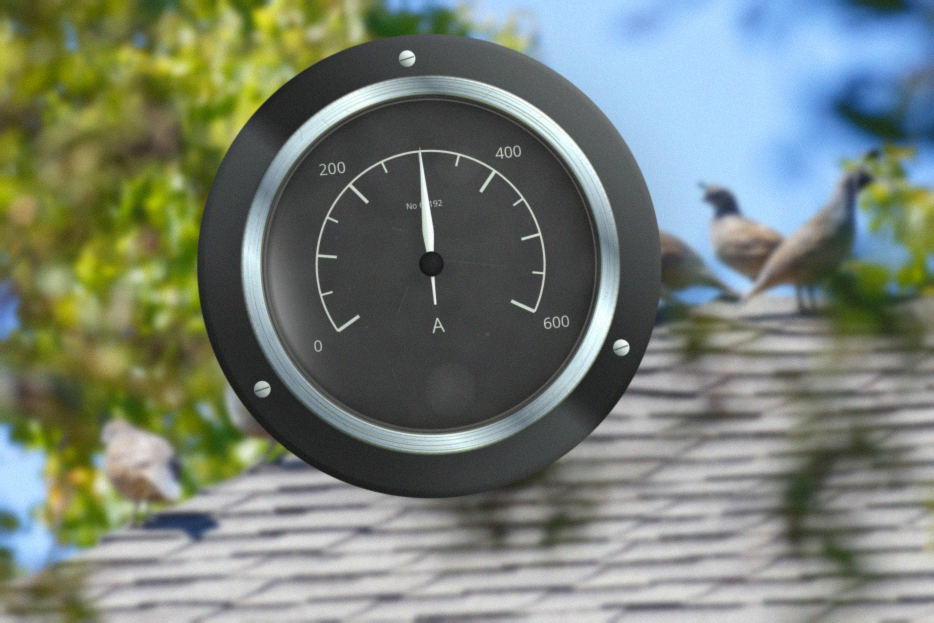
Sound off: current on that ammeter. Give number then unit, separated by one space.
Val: 300 A
